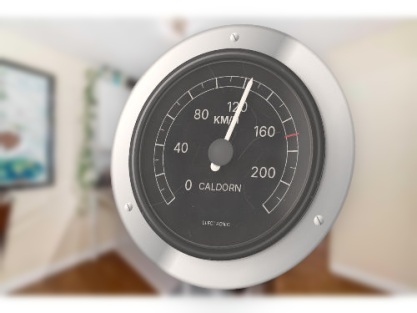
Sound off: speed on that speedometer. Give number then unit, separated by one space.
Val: 125 km/h
